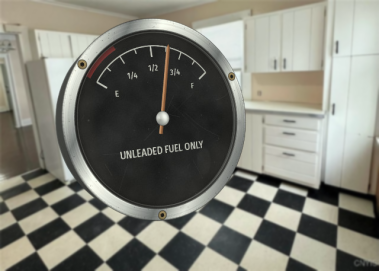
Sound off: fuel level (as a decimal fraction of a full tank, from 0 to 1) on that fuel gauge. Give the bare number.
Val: 0.625
